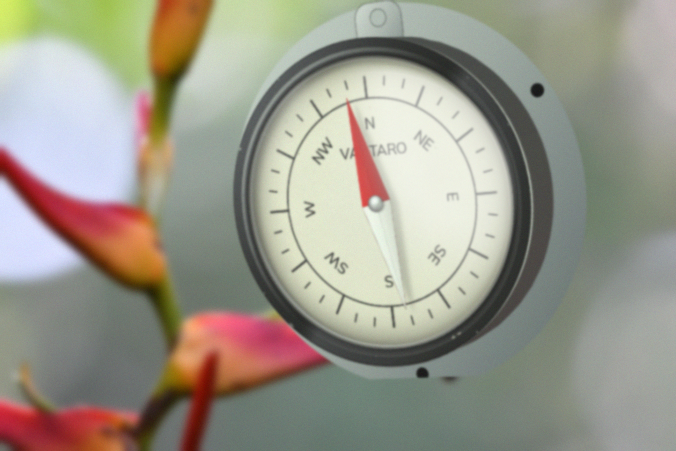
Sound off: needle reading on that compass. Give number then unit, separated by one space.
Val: 350 °
